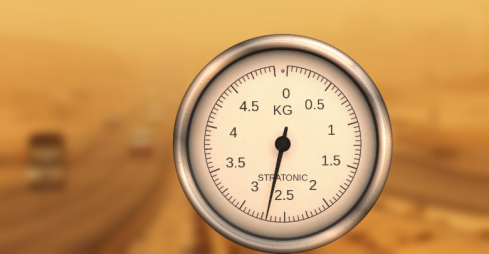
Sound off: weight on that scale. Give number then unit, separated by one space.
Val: 2.7 kg
